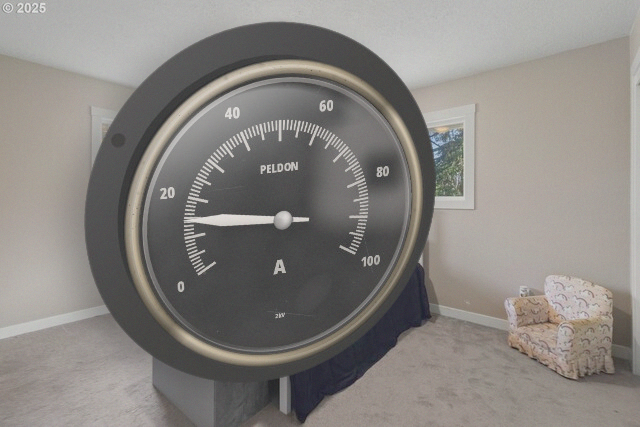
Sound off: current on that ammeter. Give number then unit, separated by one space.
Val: 15 A
